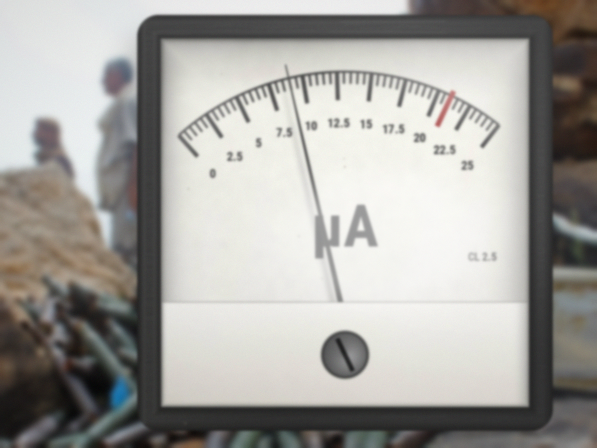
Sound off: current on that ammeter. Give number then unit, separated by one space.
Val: 9 µA
